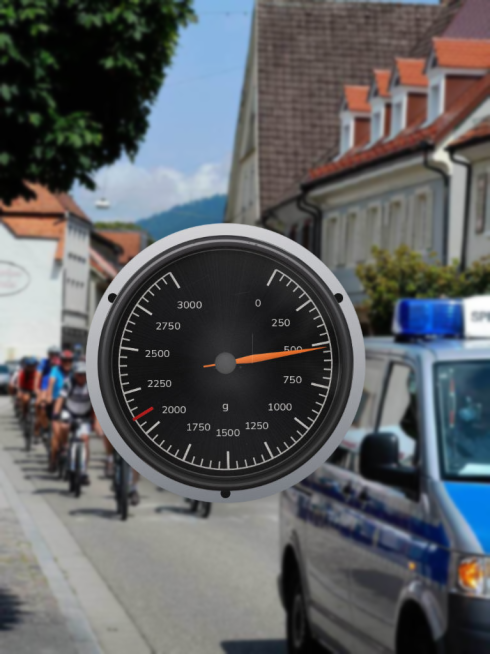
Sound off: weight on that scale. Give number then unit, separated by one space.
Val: 525 g
